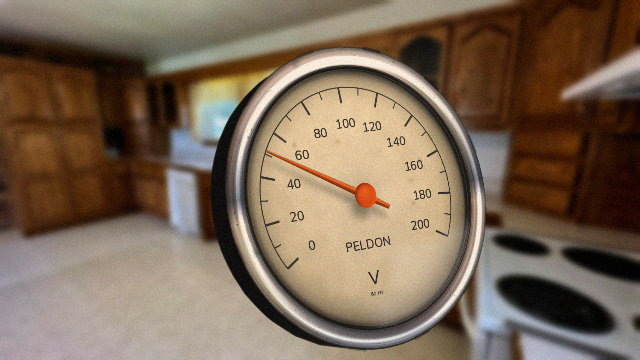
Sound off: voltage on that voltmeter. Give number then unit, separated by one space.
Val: 50 V
